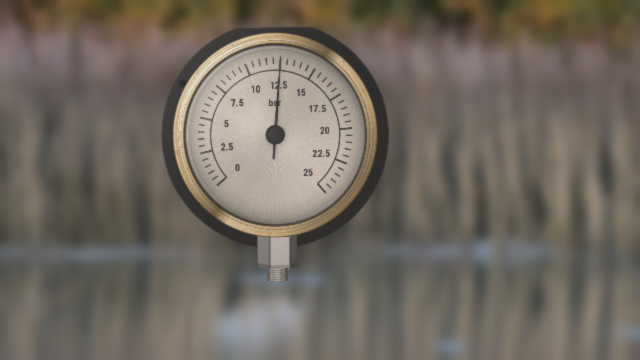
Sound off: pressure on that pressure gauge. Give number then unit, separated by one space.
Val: 12.5 bar
